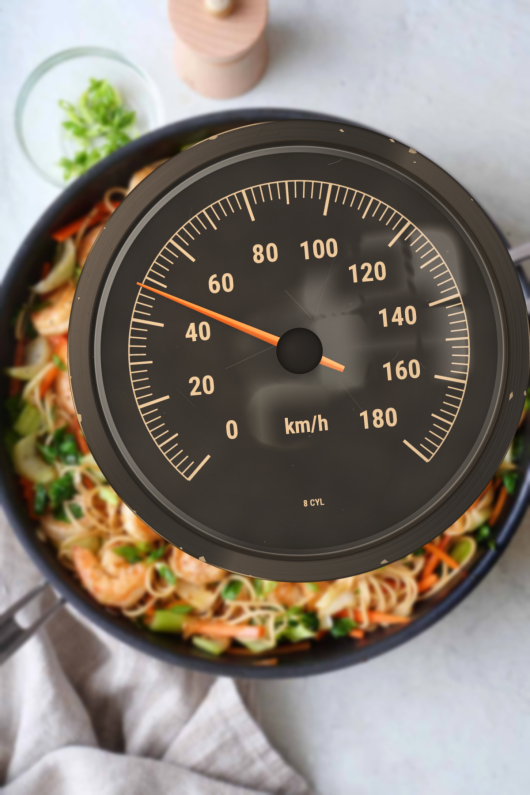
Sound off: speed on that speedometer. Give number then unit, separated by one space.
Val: 48 km/h
